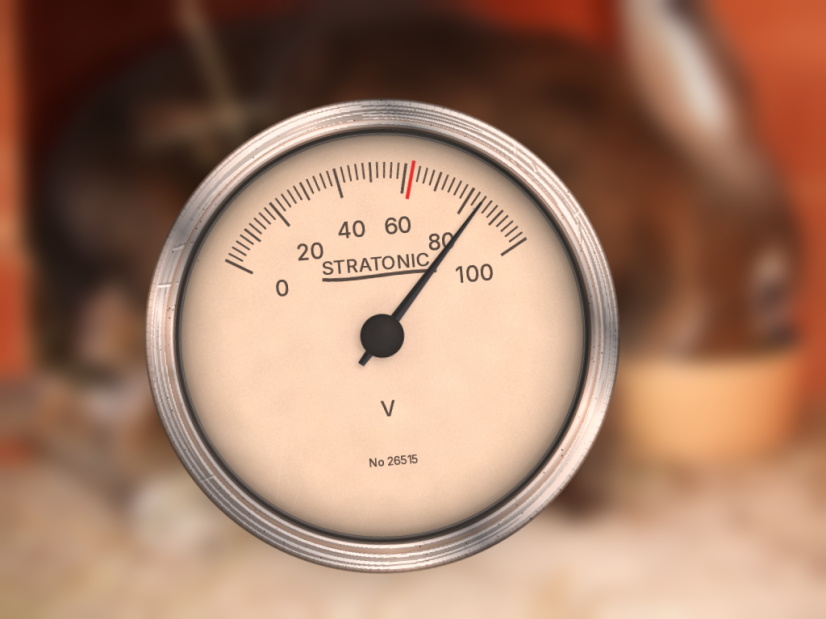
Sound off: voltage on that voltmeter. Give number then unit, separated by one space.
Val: 84 V
